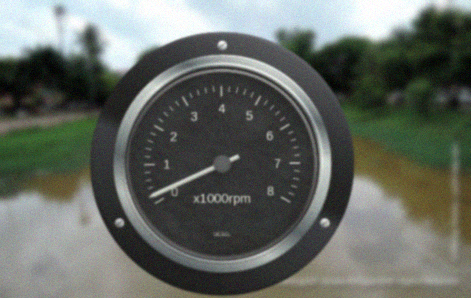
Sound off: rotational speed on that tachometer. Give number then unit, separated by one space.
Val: 200 rpm
